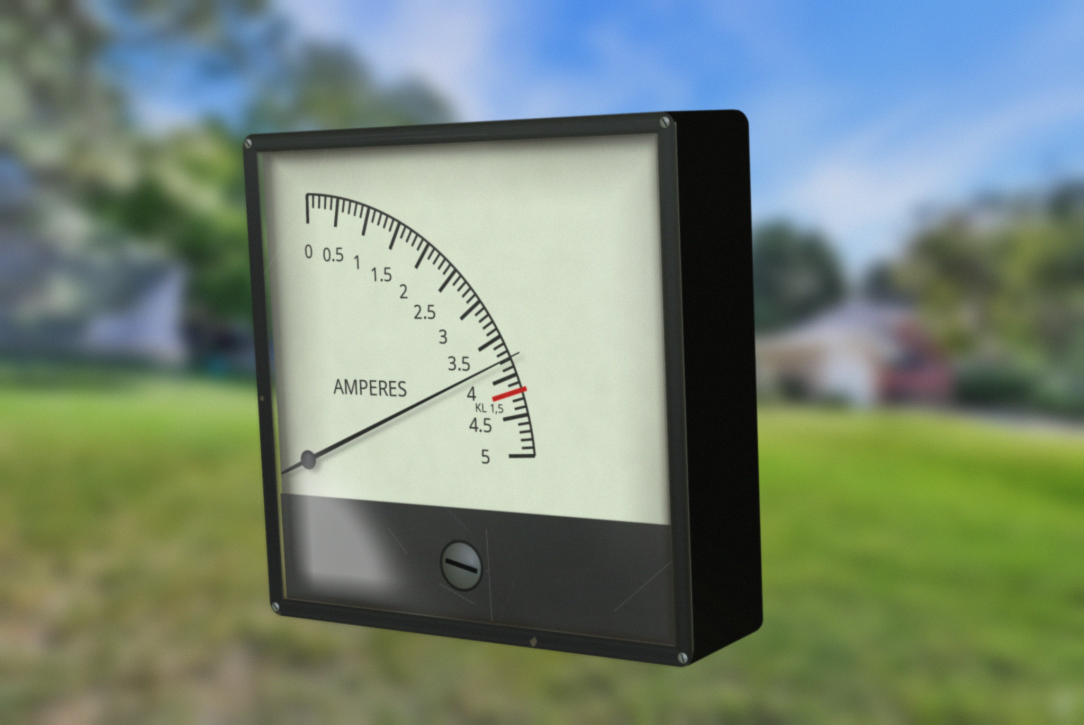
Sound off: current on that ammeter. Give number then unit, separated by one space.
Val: 3.8 A
